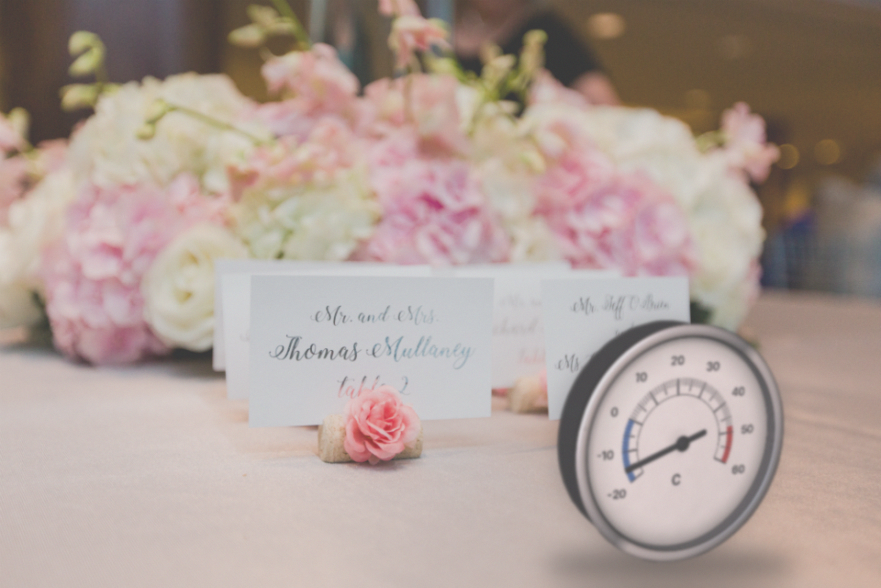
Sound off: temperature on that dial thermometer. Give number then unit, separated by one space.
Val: -15 °C
